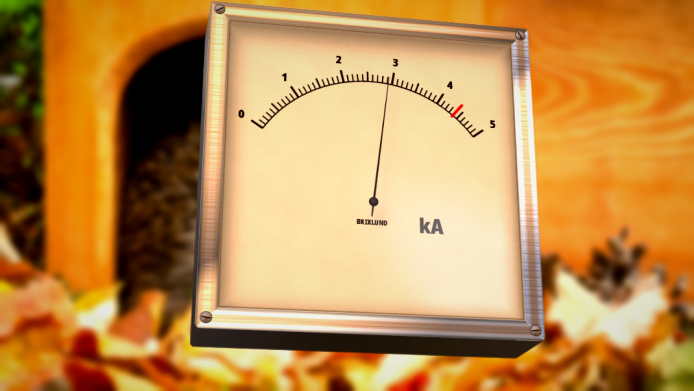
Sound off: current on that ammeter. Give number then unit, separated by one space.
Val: 2.9 kA
